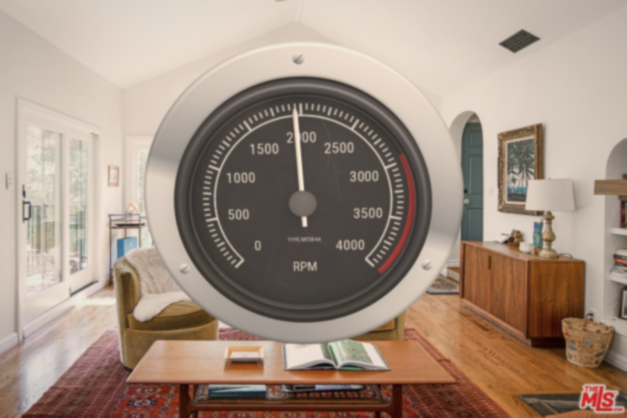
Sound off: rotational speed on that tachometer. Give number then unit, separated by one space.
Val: 1950 rpm
